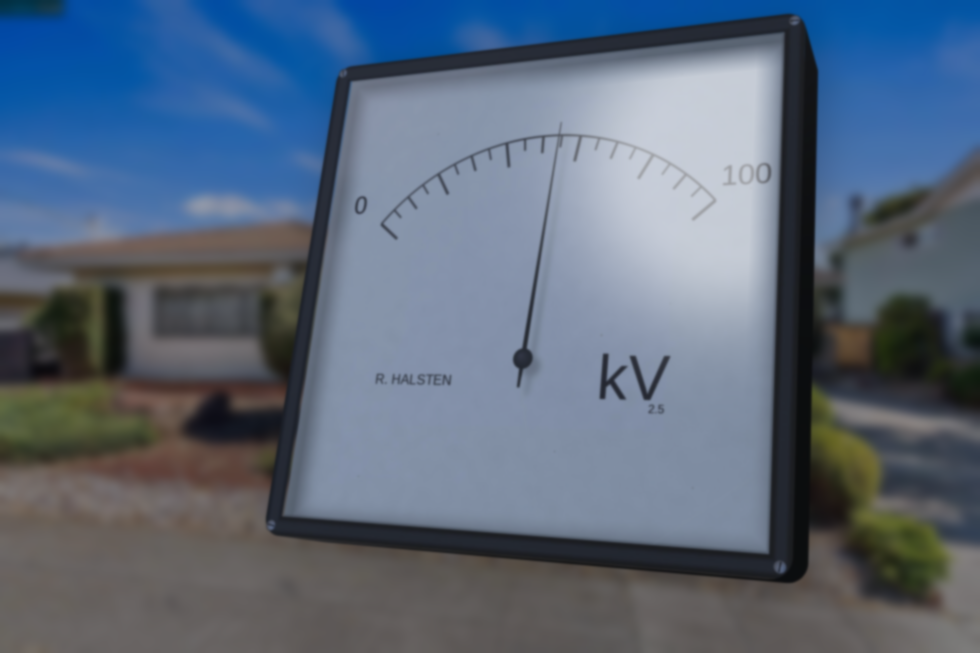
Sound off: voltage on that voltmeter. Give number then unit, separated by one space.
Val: 55 kV
